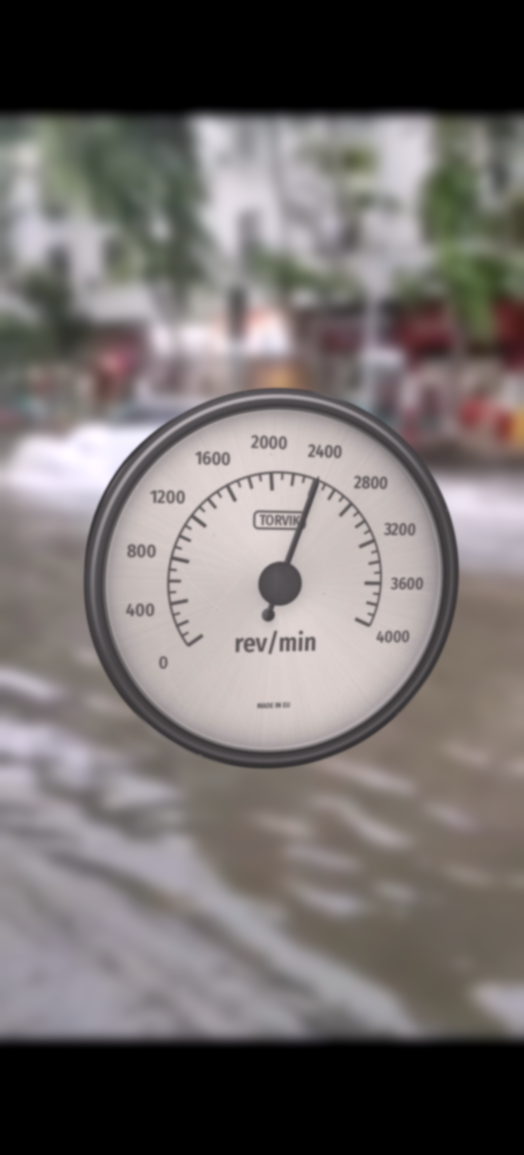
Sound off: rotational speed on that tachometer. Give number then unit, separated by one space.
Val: 2400 rpm
